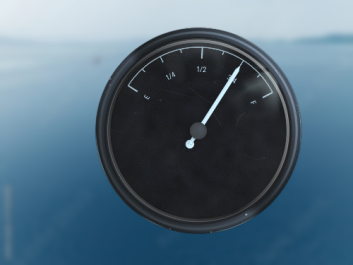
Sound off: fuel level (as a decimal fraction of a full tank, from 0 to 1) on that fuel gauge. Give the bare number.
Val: 0.75
